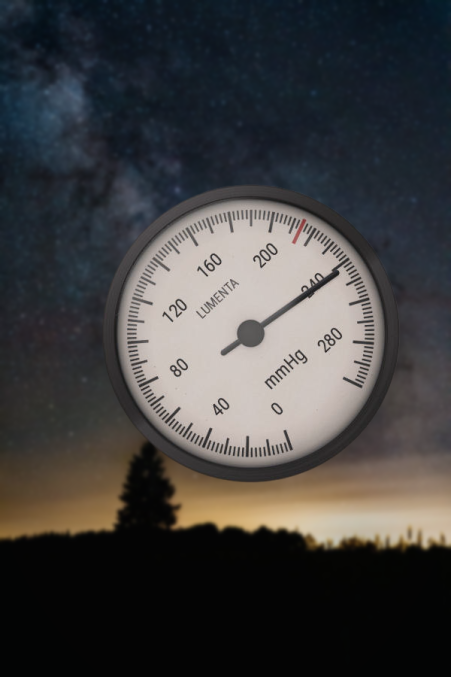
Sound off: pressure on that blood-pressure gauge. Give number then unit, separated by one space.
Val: 242 mmHg
